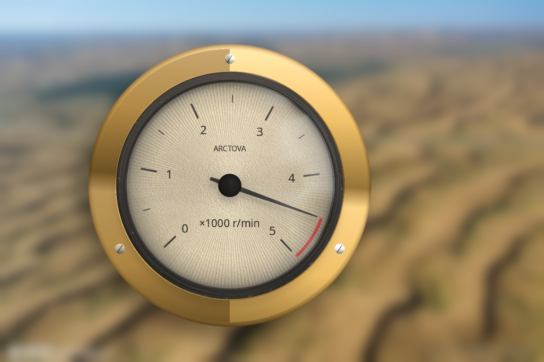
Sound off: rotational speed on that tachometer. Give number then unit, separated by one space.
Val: 4500 rpm
